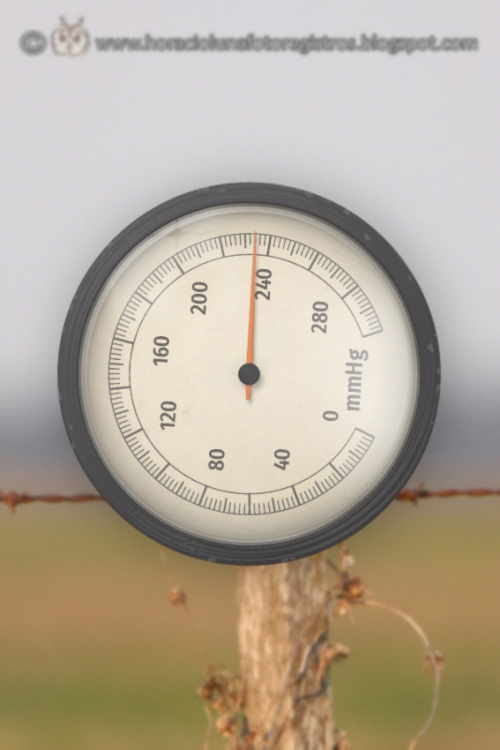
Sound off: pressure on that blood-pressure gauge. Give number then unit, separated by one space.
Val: 234 mmHg
